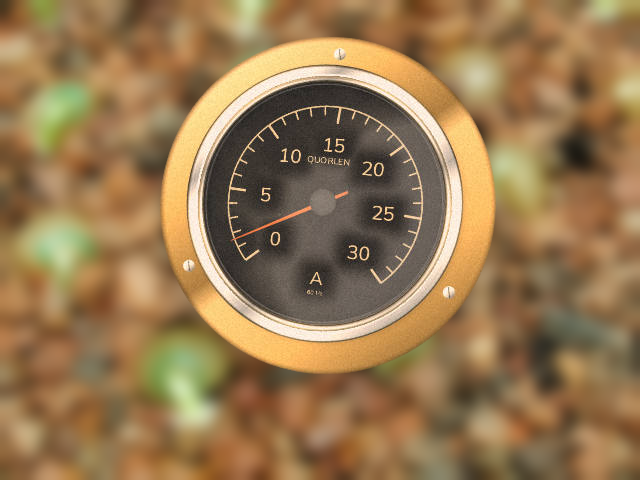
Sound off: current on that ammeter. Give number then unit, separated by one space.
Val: 1.5 A
